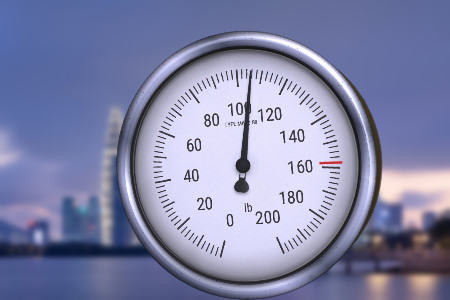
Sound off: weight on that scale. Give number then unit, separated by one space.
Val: 106 lb
